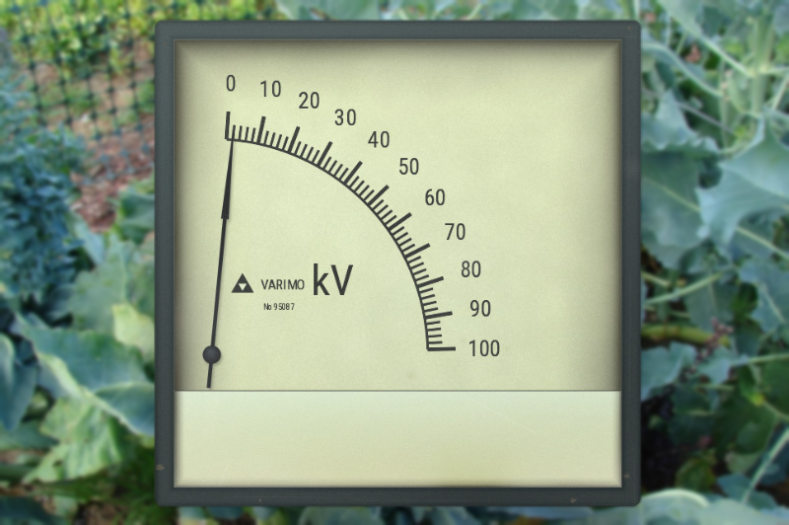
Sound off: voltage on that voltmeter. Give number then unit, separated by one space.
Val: 2 kV
